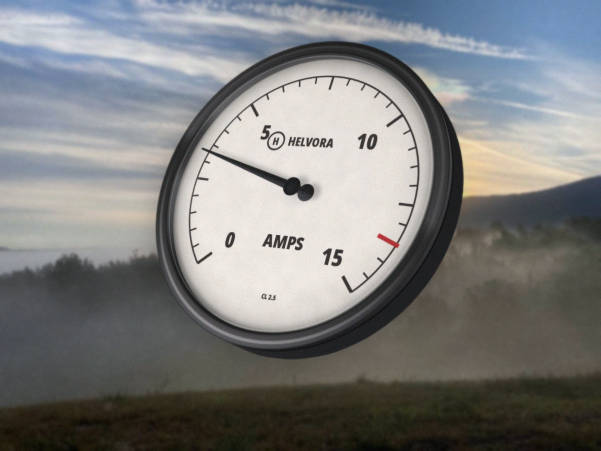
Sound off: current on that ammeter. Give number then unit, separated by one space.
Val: 3.25 A
